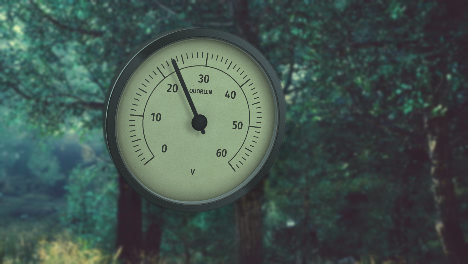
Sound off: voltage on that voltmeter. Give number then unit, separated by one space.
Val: 23 V
